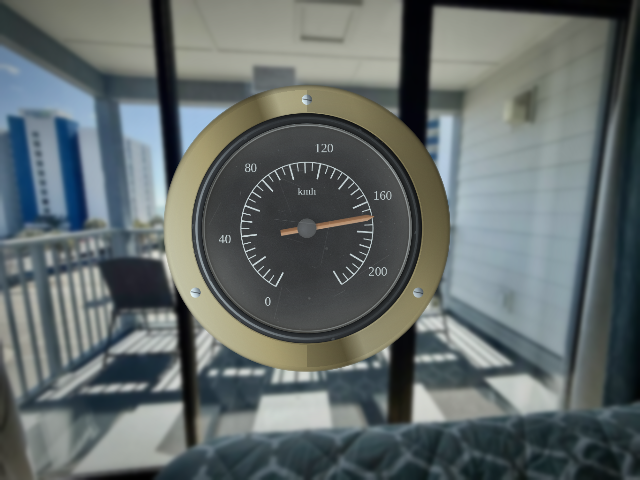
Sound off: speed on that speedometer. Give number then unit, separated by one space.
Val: 170 km/h
